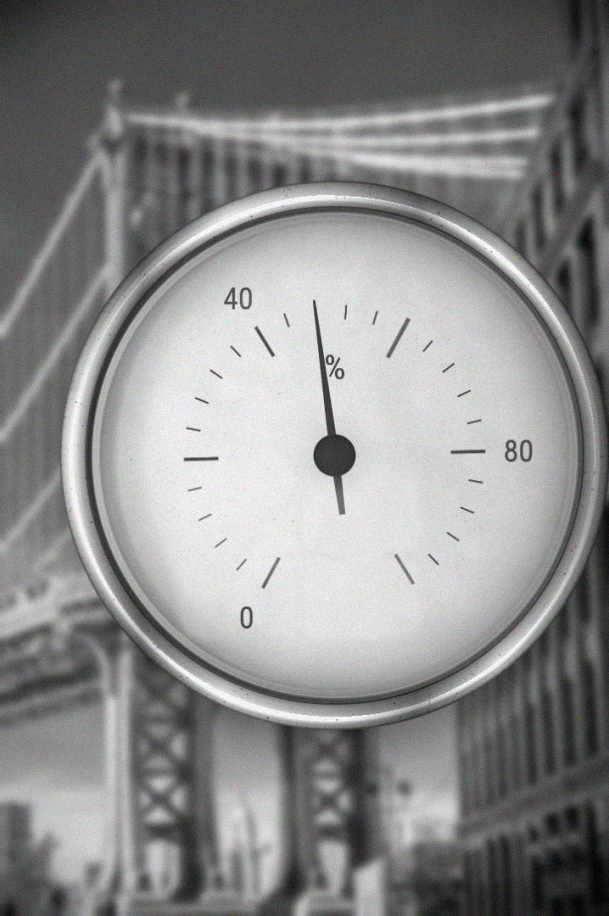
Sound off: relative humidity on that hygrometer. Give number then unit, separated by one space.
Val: 48 %
